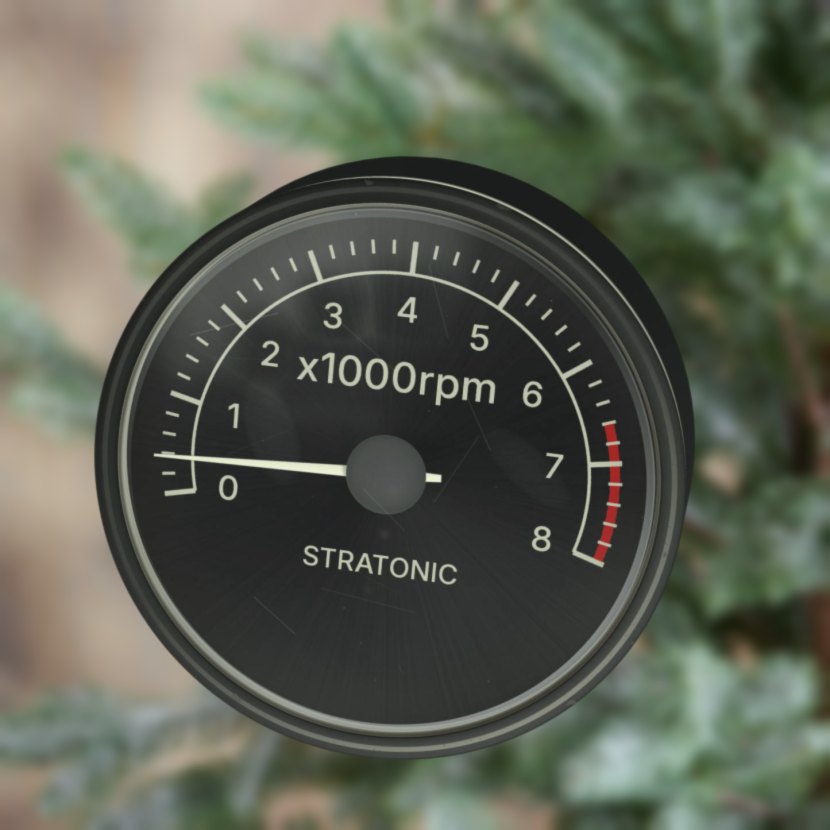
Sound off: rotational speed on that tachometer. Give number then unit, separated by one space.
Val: 400 rpm
